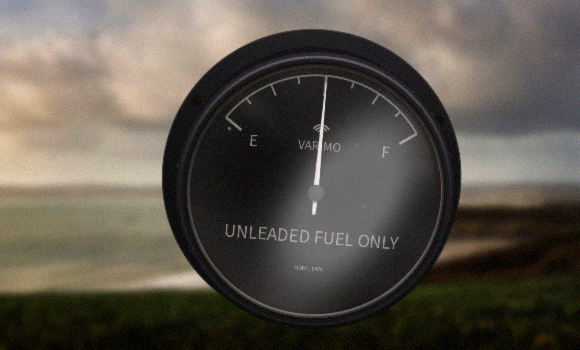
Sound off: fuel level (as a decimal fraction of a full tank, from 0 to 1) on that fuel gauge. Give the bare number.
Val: 0.5
